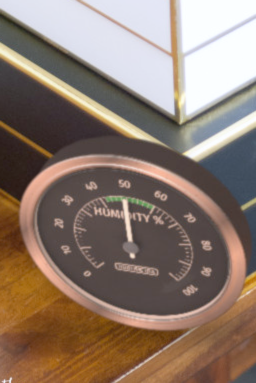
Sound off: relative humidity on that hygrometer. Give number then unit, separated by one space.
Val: 50 %
